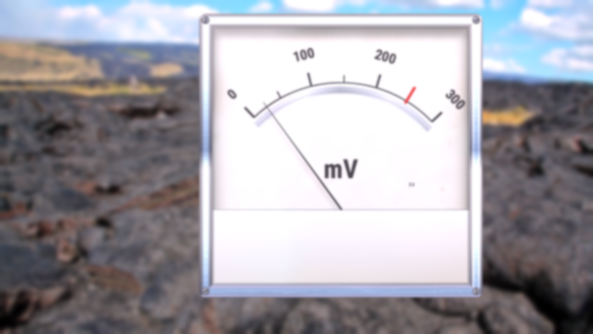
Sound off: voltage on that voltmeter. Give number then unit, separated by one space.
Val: 25 mV
